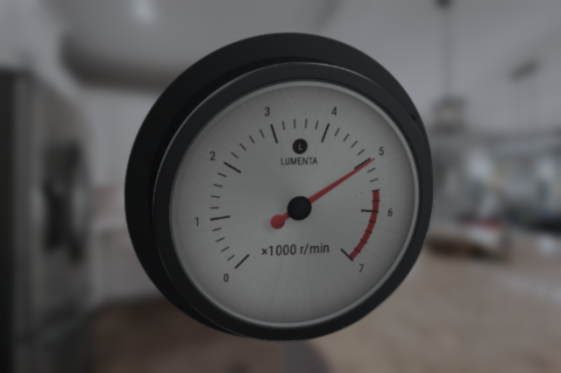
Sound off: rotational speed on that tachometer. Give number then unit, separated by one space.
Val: 5000 rpm
